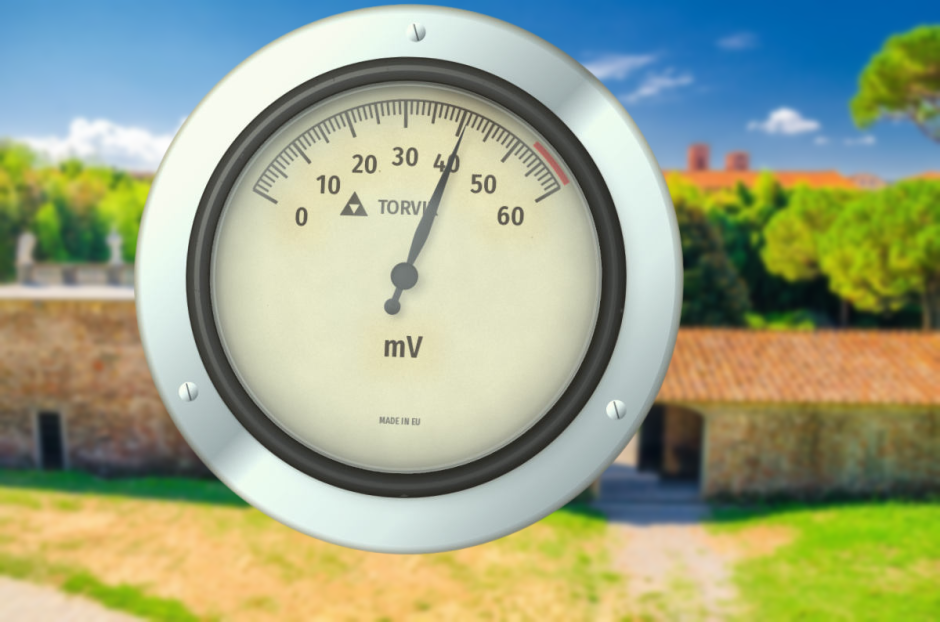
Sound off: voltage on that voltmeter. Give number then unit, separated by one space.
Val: 41 mV
